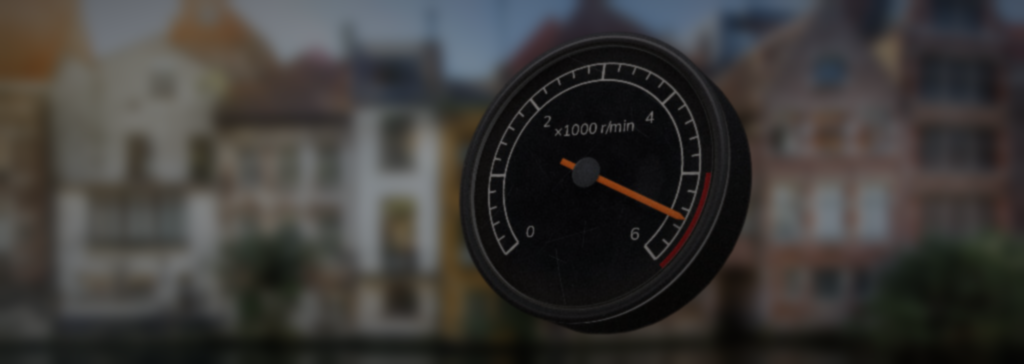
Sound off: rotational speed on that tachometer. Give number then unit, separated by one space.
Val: 5500 rpm
